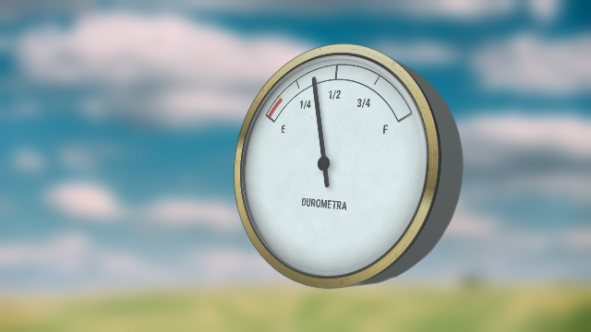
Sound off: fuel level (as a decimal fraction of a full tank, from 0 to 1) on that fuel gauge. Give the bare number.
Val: 0.375
